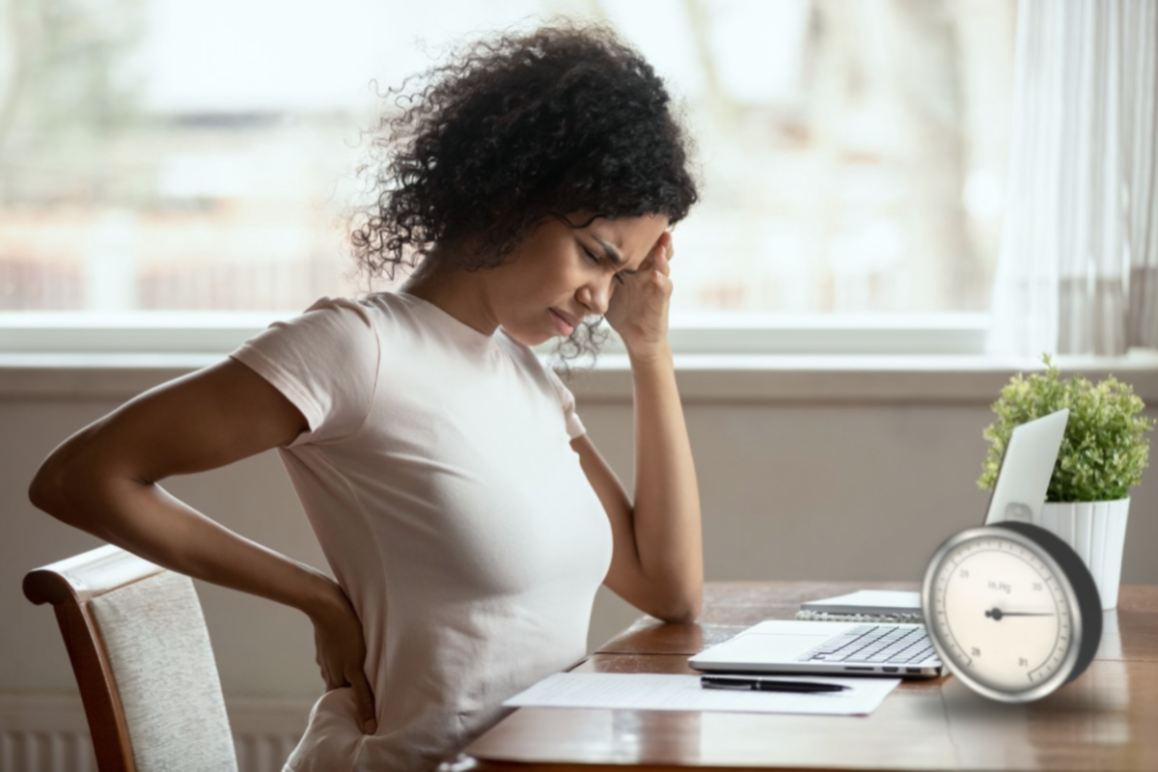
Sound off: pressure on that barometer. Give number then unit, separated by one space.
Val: 30.3 inHg
